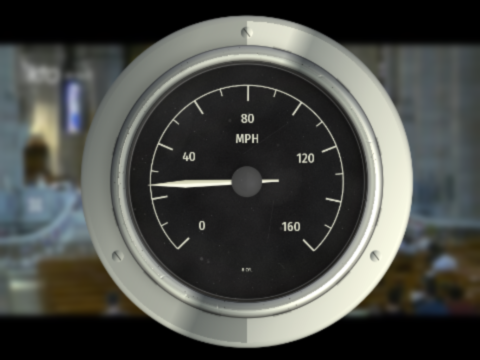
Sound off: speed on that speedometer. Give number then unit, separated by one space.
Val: 25 mph
